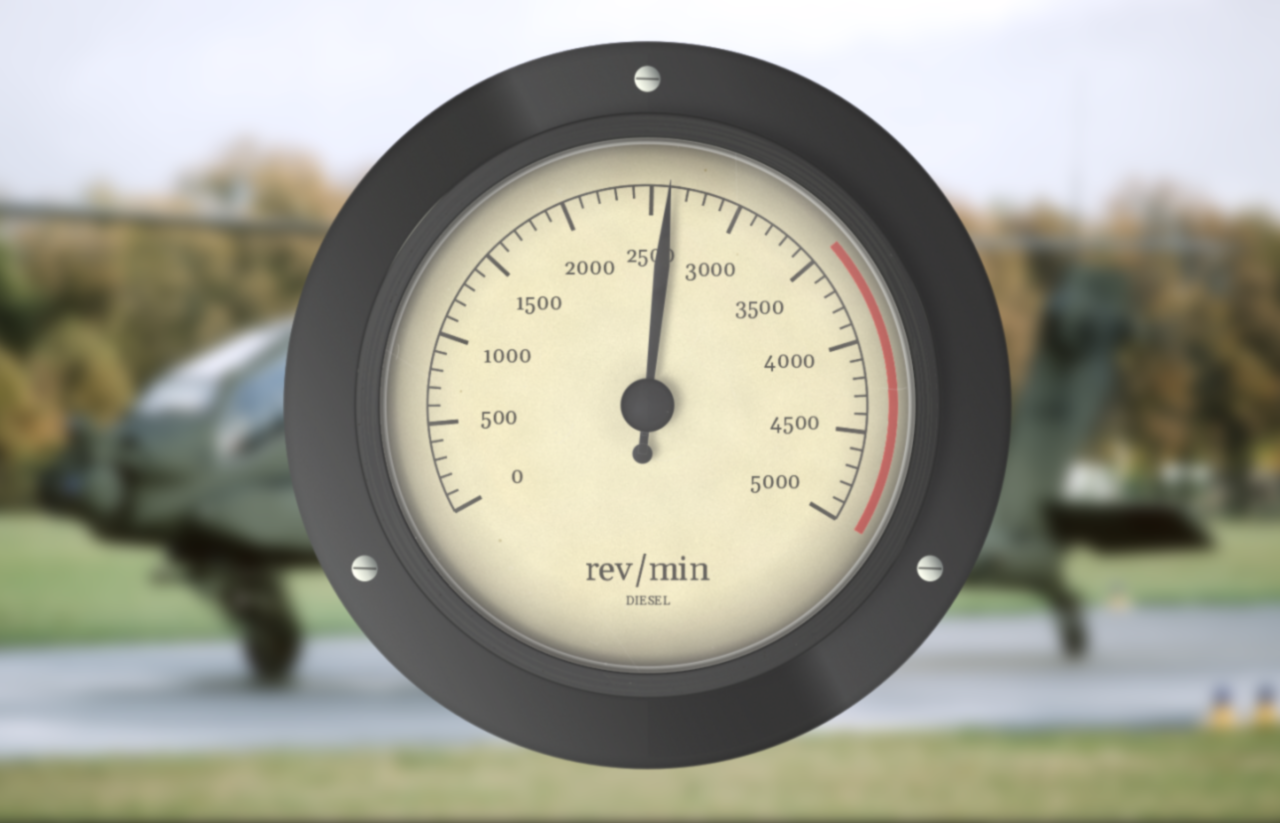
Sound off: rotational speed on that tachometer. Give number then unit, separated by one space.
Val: 2600 rpm
